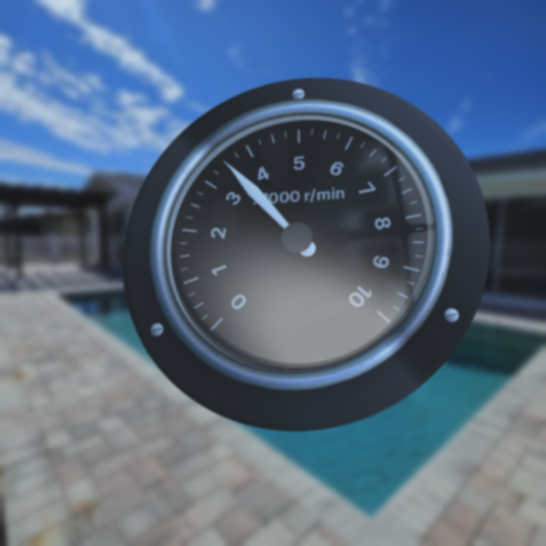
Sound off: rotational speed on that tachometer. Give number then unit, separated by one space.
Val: 3500 rpm
